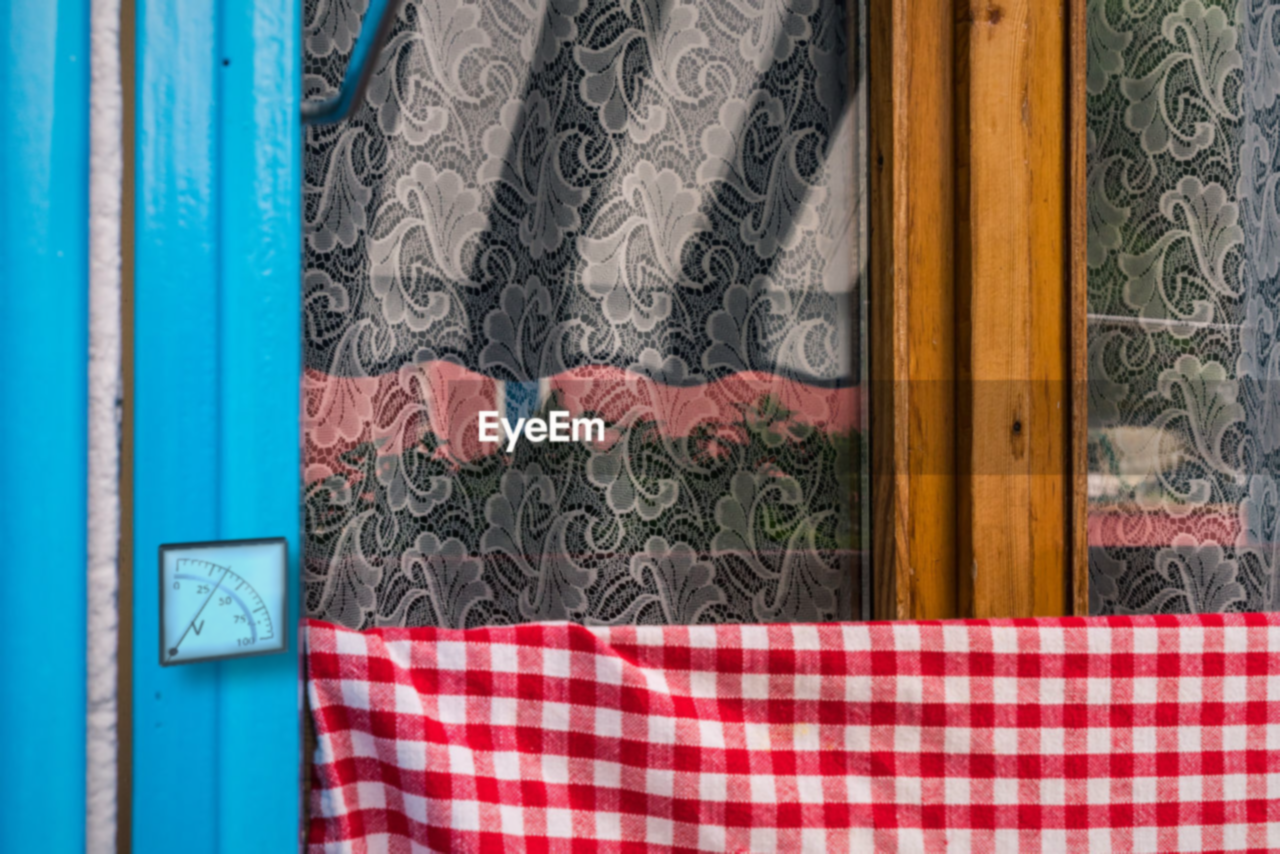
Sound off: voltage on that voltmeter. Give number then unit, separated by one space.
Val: 35 V
